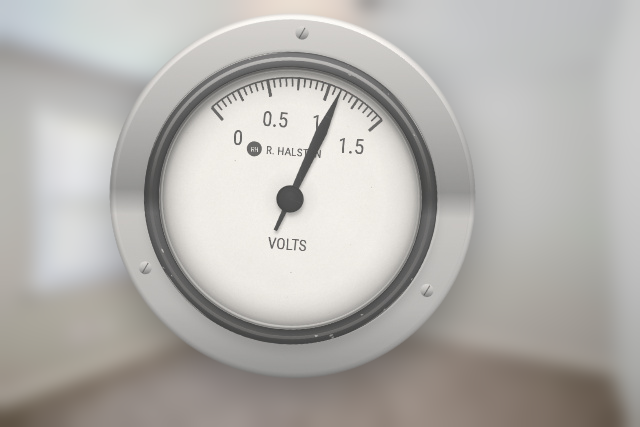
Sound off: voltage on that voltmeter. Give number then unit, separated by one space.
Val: 1.1 V
